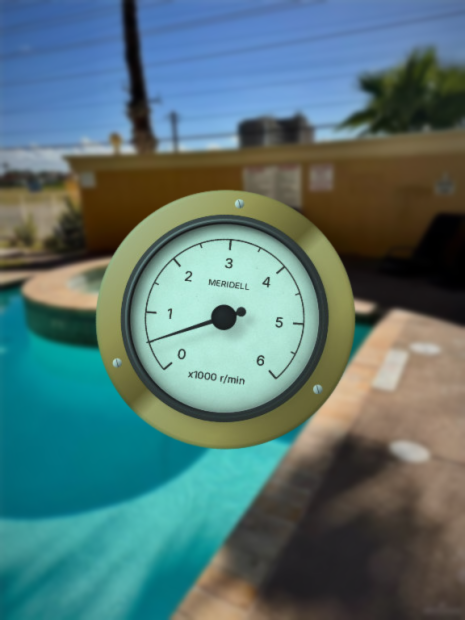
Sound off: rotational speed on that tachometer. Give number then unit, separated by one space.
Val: 500 rpm
